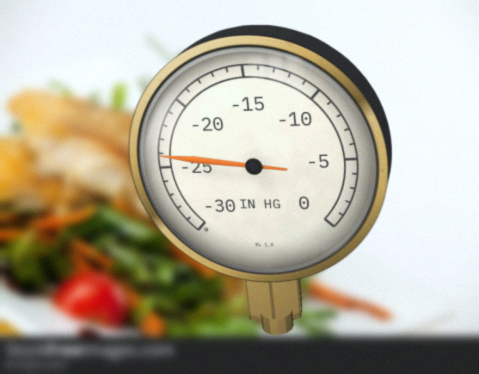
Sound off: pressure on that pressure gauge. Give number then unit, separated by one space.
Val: -24 inHg
